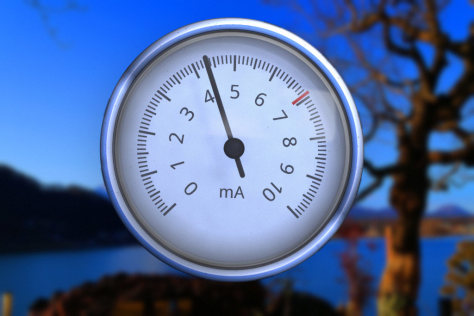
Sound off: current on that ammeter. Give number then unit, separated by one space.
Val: 4.3 mA
